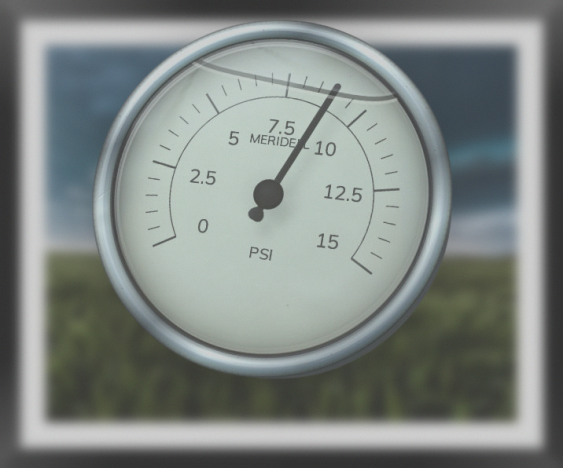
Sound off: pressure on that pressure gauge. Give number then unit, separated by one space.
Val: 9 psi
